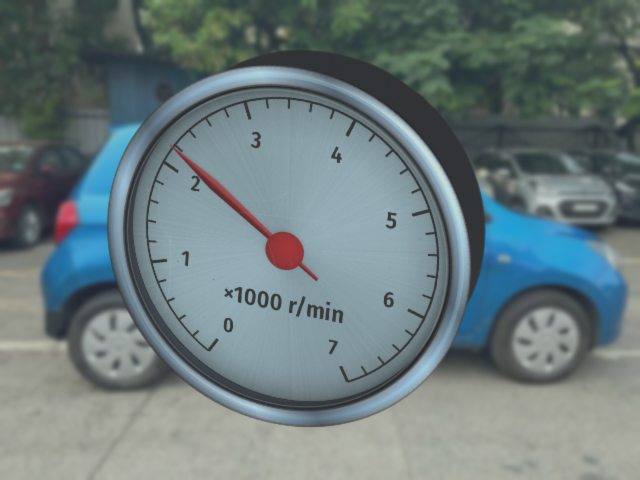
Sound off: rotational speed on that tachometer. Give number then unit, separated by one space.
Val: 2200 rpm
